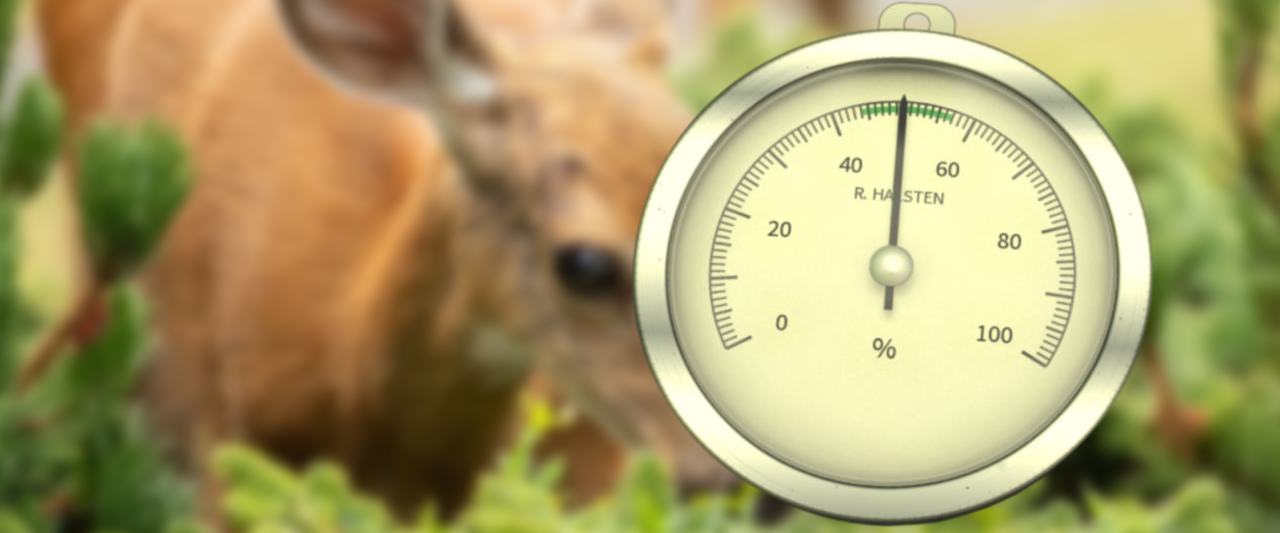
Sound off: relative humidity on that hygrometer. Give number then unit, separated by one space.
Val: 50 %
